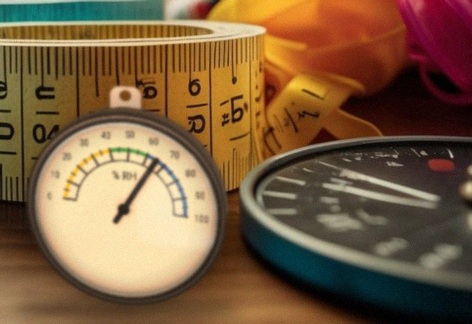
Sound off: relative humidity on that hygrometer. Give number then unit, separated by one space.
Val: 65 %
